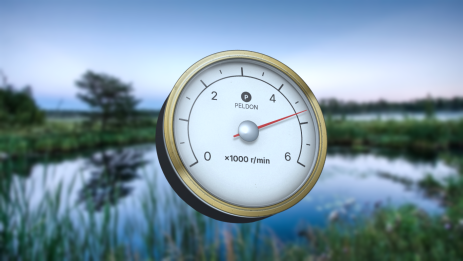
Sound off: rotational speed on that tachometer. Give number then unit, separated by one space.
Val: 4750 rpm
